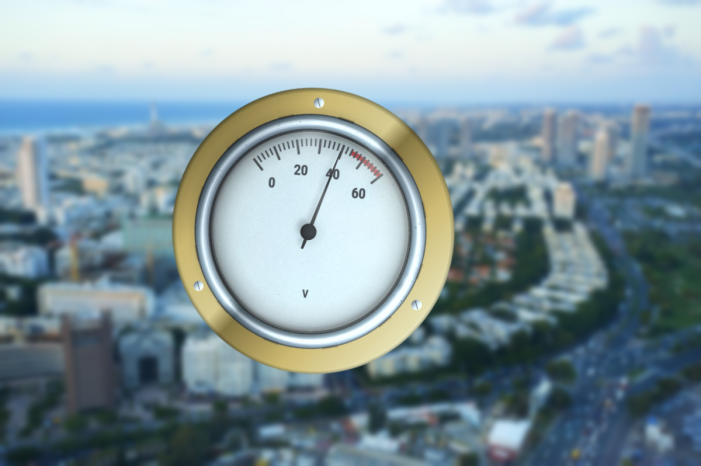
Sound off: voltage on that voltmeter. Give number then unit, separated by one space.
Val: 40 V
